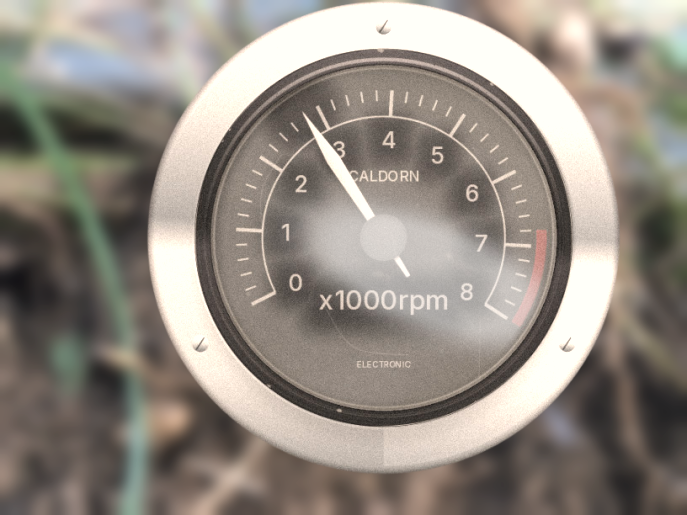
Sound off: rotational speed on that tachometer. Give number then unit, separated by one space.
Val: 2800 rpm
